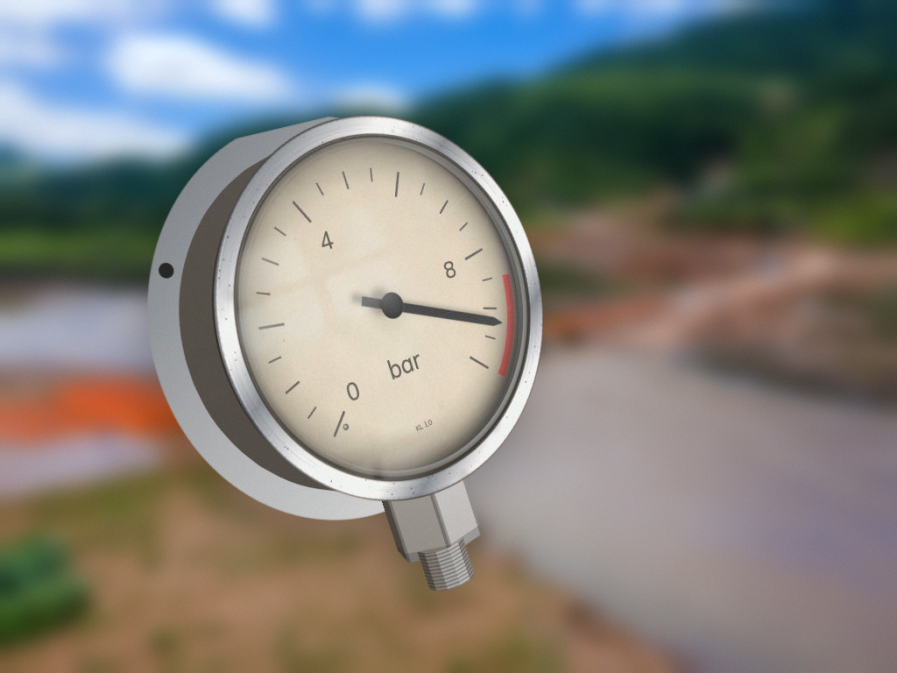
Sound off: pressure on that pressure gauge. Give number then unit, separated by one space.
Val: 9.25 bar
